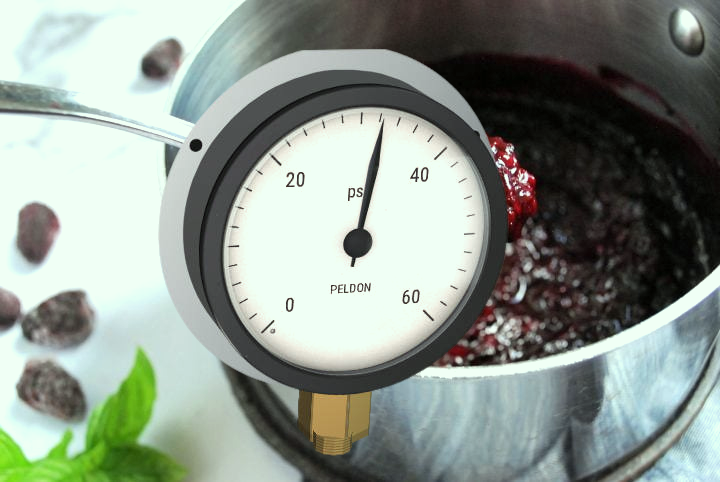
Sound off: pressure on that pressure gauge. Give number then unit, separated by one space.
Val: 32 psi
